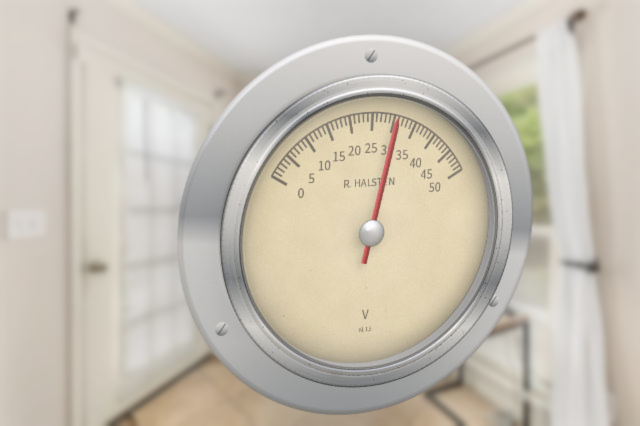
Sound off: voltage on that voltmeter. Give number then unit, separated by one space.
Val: 30 V
